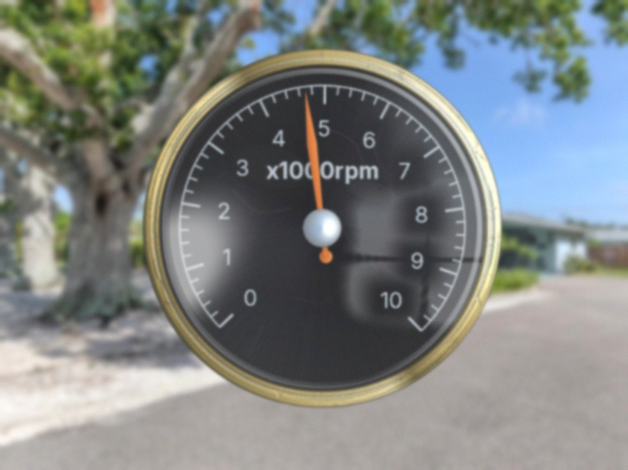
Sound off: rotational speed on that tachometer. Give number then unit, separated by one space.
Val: 4700 rpm
